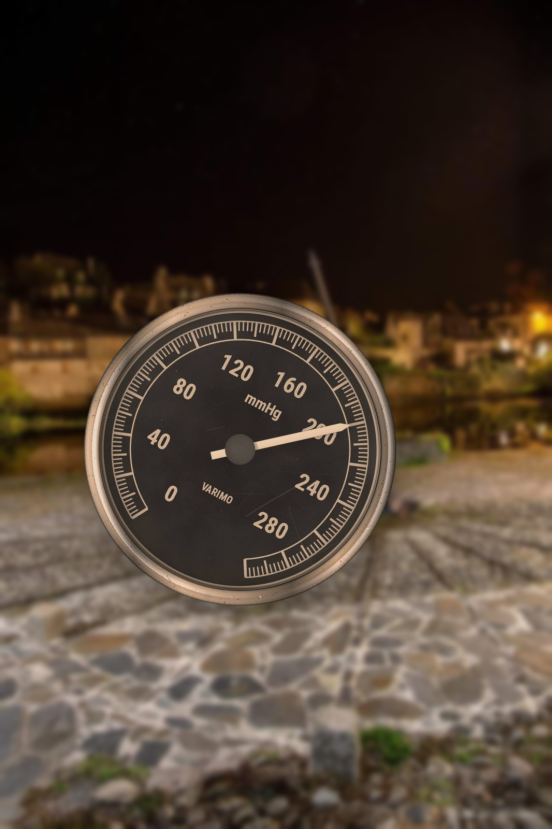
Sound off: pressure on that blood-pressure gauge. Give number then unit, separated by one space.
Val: 200 mmHg
